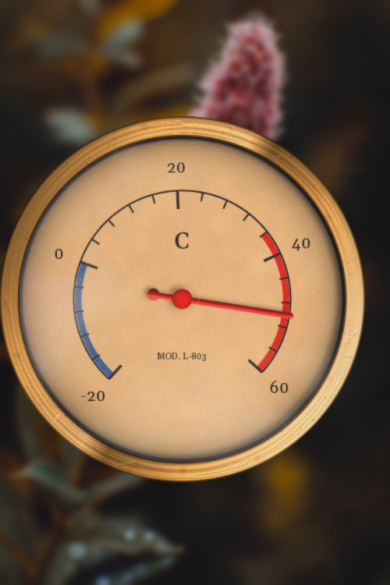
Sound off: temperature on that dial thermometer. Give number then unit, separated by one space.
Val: 50 °C
